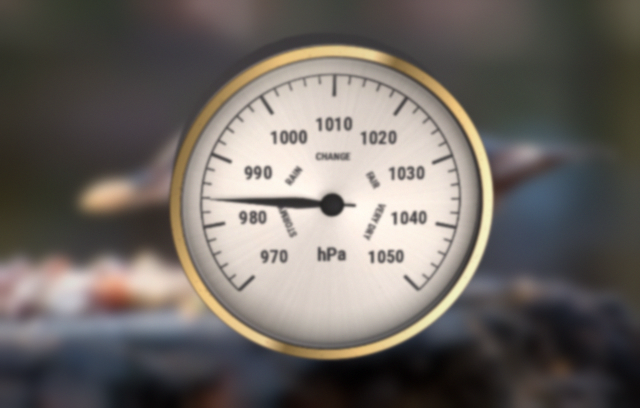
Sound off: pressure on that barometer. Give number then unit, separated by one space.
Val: 984 hPa
